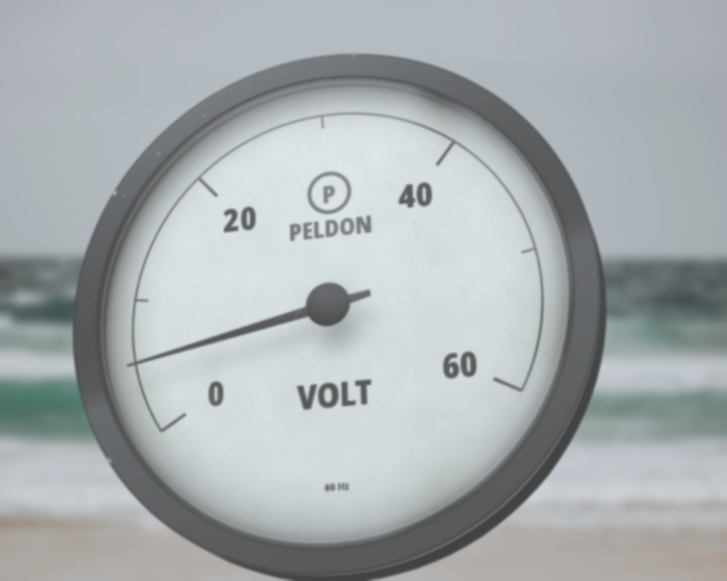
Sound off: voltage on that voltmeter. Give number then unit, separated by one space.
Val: 5 V
